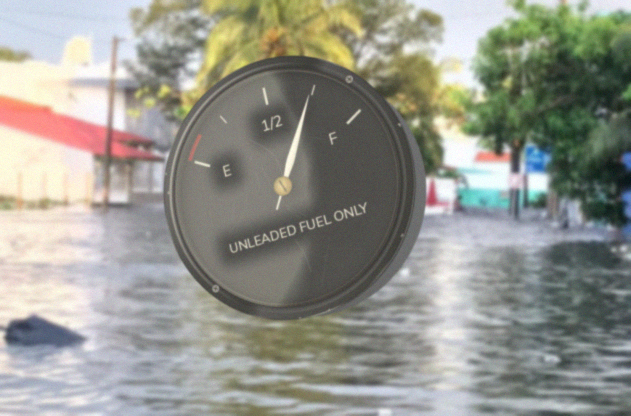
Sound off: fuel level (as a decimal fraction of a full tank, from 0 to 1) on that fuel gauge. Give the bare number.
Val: 0.75
